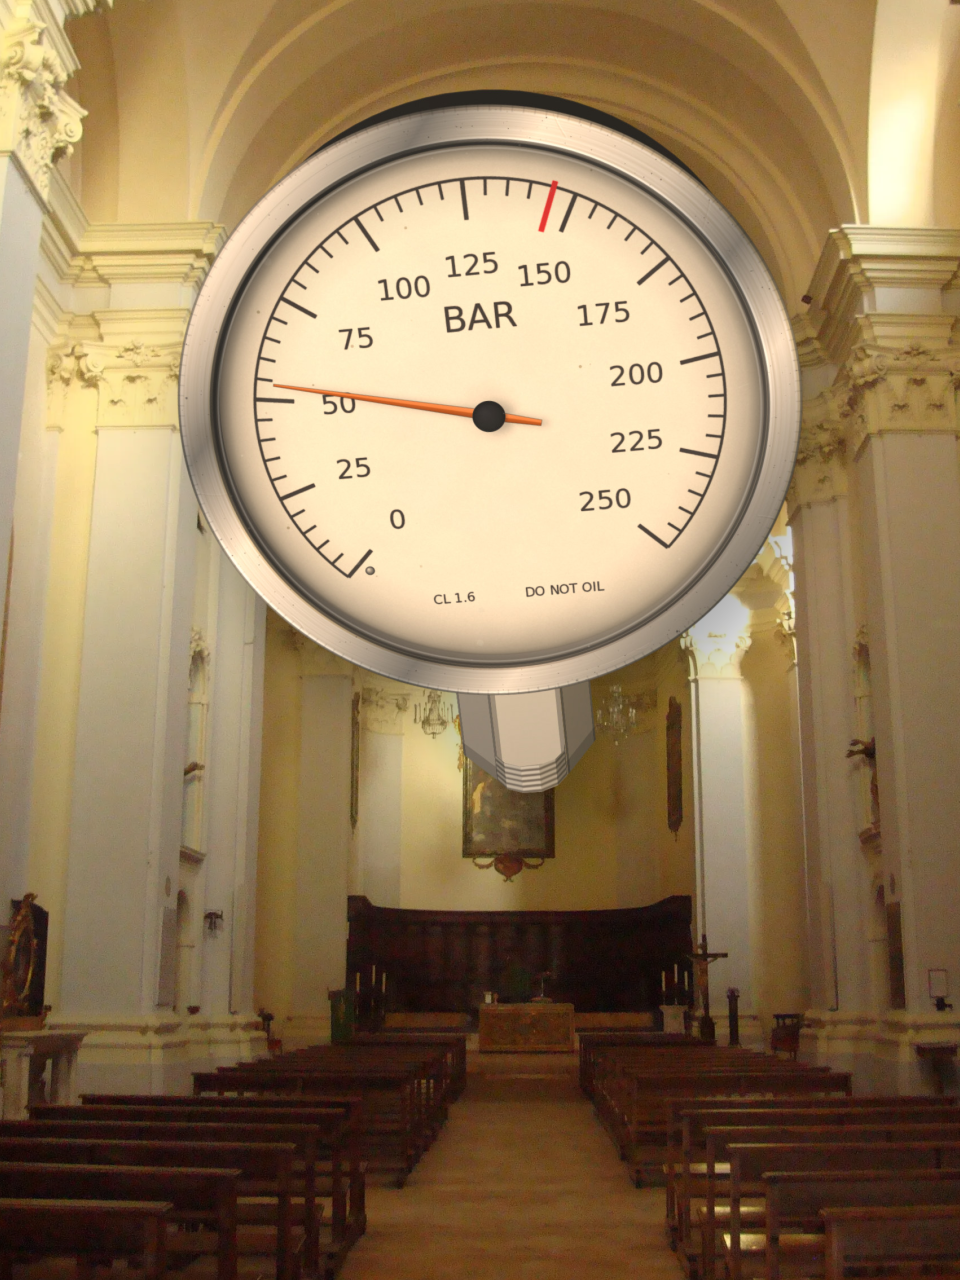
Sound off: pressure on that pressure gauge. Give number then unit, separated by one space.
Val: 55 bar
